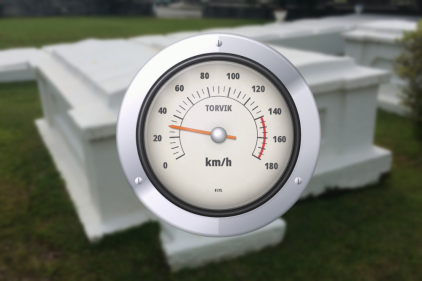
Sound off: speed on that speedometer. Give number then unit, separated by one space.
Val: 30 km/h
